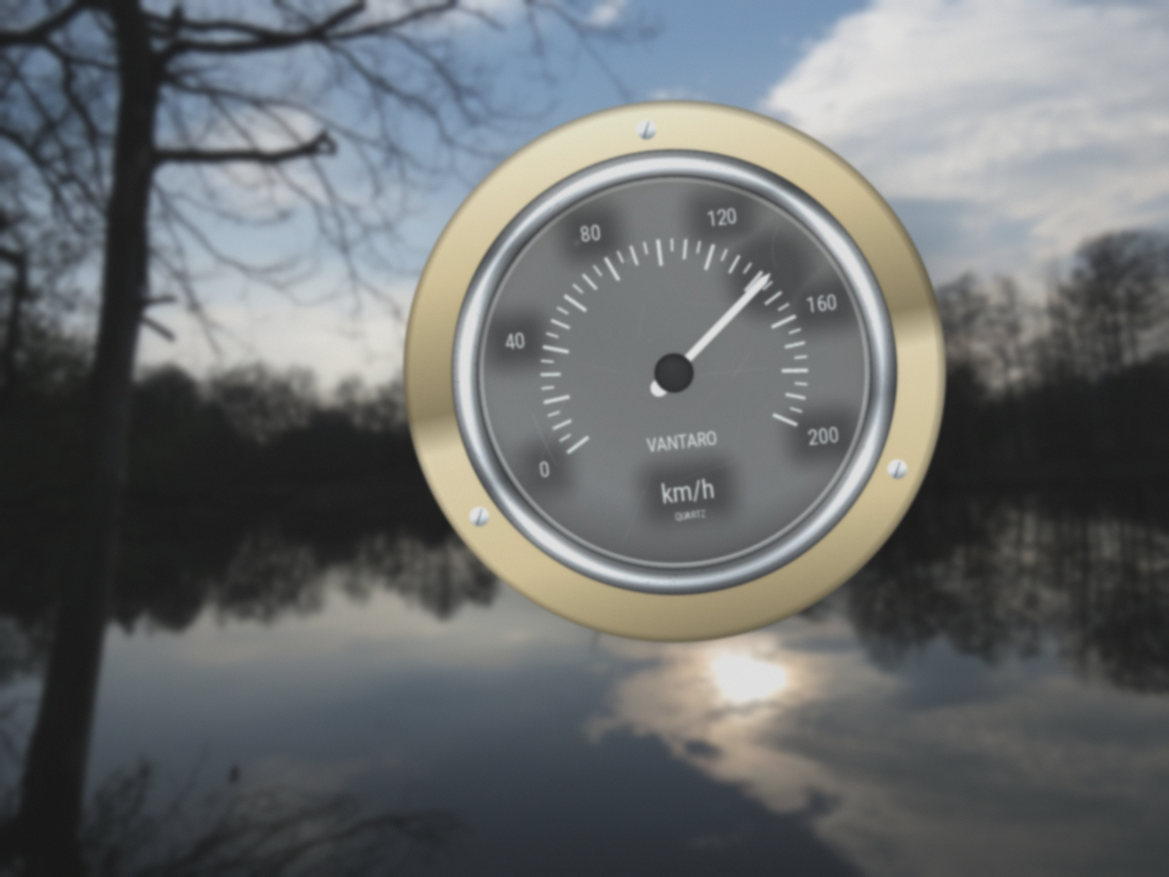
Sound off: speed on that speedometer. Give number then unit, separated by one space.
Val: 142.5 km/h
